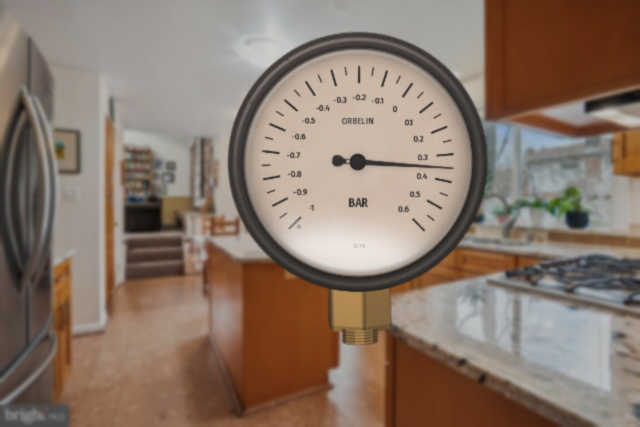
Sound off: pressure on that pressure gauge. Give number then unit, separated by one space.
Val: 0.35 bar
